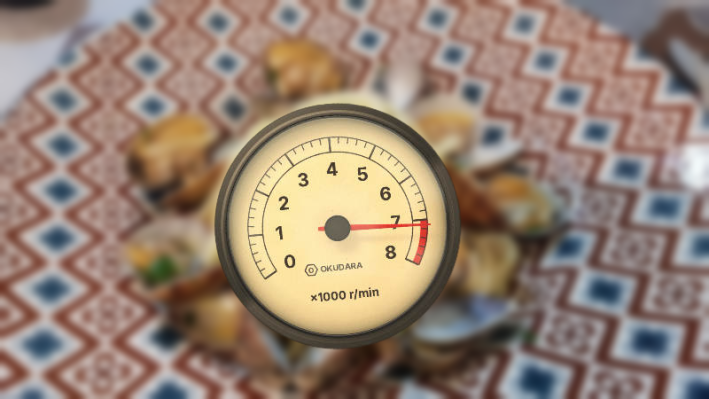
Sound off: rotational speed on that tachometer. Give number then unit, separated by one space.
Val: 7100 rpm
